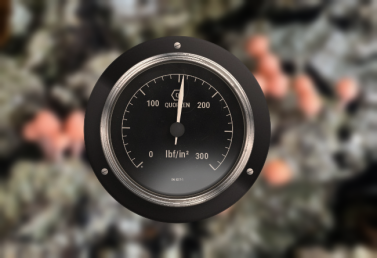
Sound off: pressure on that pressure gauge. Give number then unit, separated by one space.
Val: 155 psi
